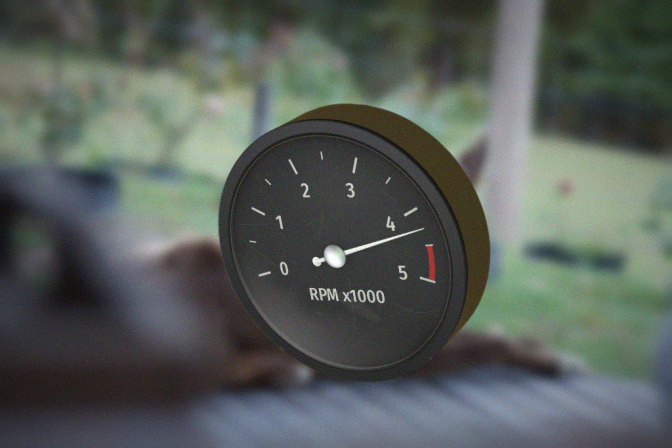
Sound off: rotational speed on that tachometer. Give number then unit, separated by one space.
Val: 4250 rpm
